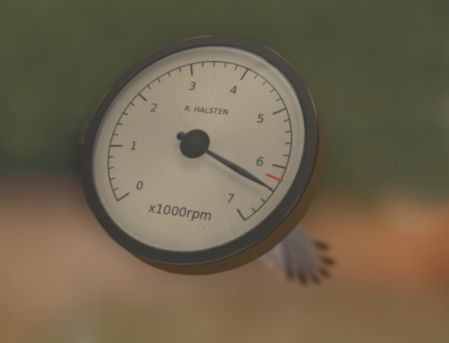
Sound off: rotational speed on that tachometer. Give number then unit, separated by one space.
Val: 6400 rpm
